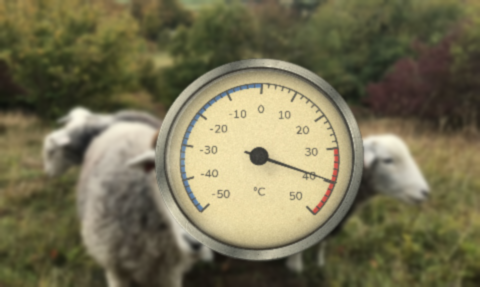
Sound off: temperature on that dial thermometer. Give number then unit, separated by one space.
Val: 40 °C
